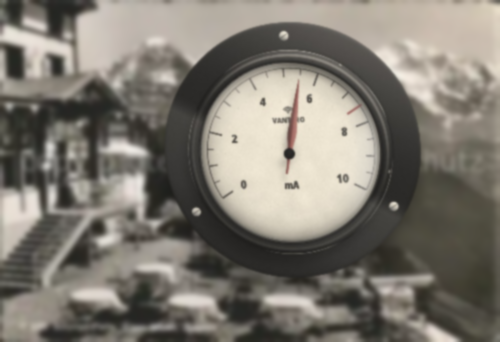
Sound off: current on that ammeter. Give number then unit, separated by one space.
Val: 5.5 mA
